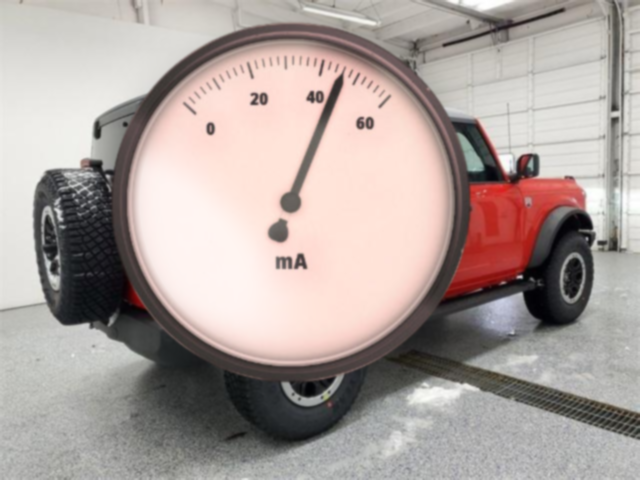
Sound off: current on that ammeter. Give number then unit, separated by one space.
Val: 46 mA
